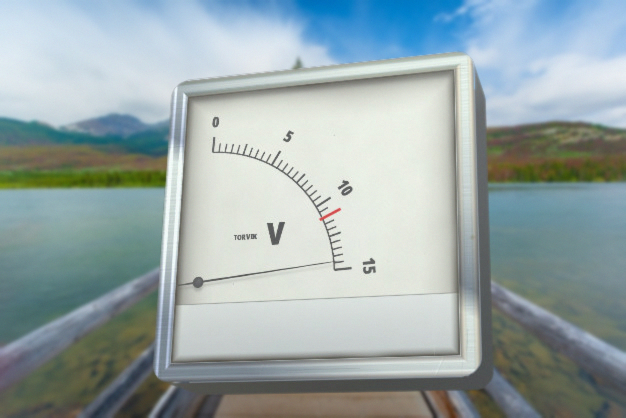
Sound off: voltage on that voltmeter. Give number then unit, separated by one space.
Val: 14.5 V
